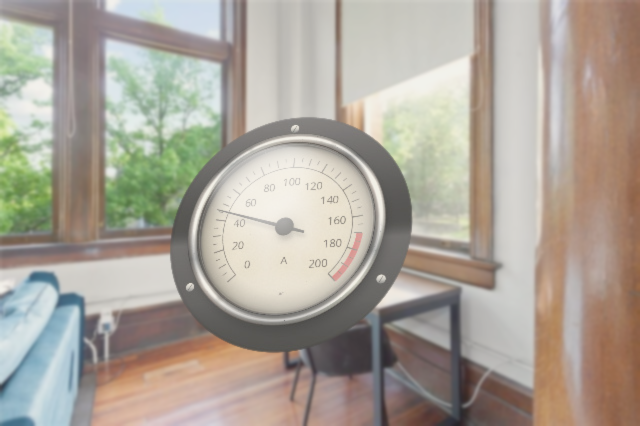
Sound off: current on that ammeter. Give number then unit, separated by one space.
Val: 45 A
